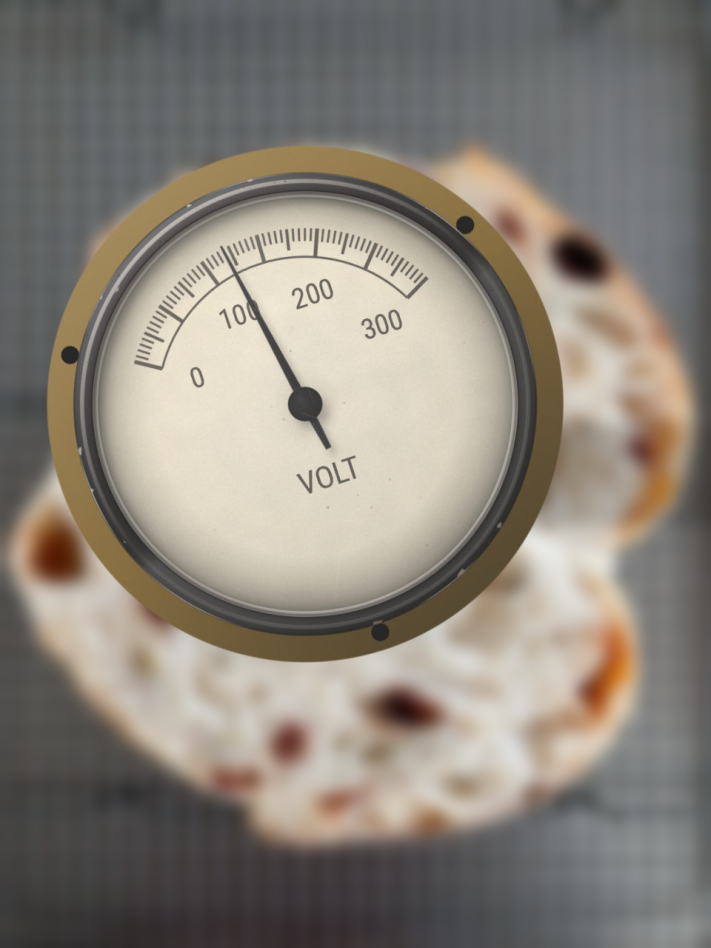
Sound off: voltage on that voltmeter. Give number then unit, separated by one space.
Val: 120 V
